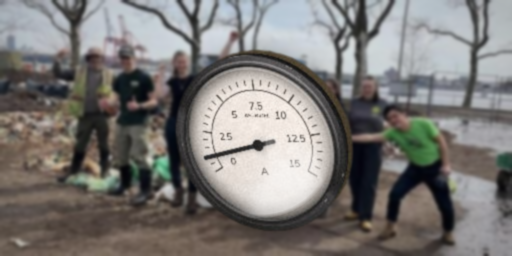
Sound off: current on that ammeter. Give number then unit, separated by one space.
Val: 1 A
